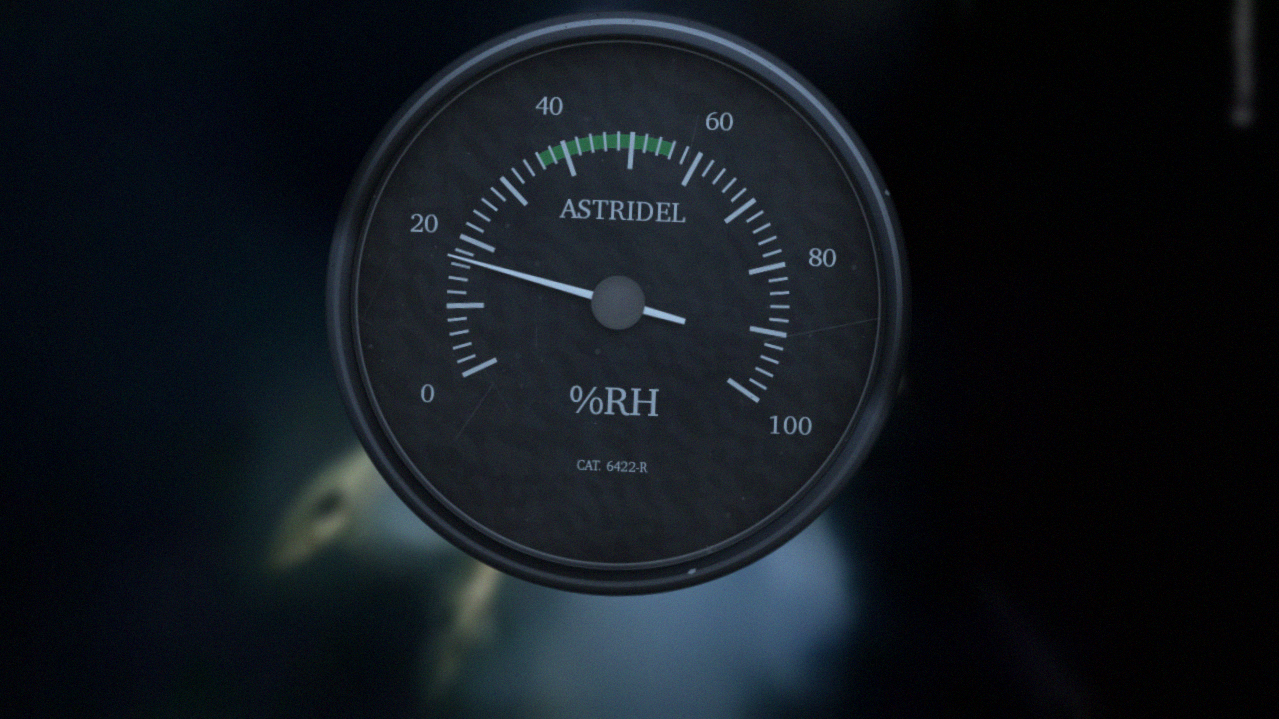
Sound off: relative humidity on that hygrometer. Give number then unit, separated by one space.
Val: 17 %
